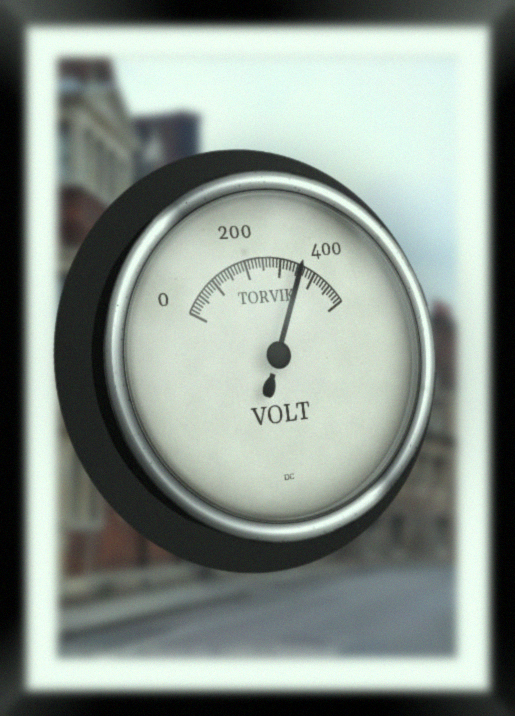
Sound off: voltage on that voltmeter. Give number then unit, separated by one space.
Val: 350 V
